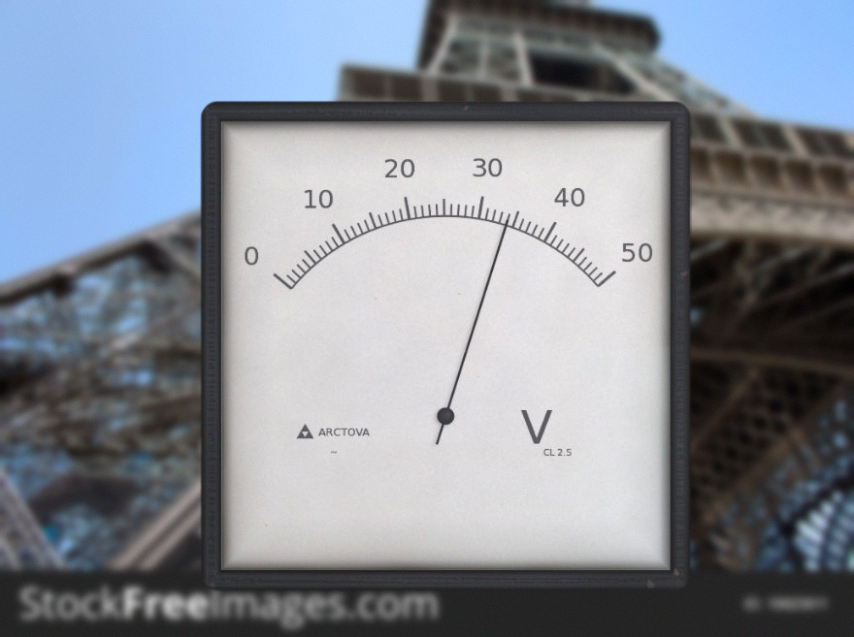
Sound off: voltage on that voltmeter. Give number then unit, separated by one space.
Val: 34 V
